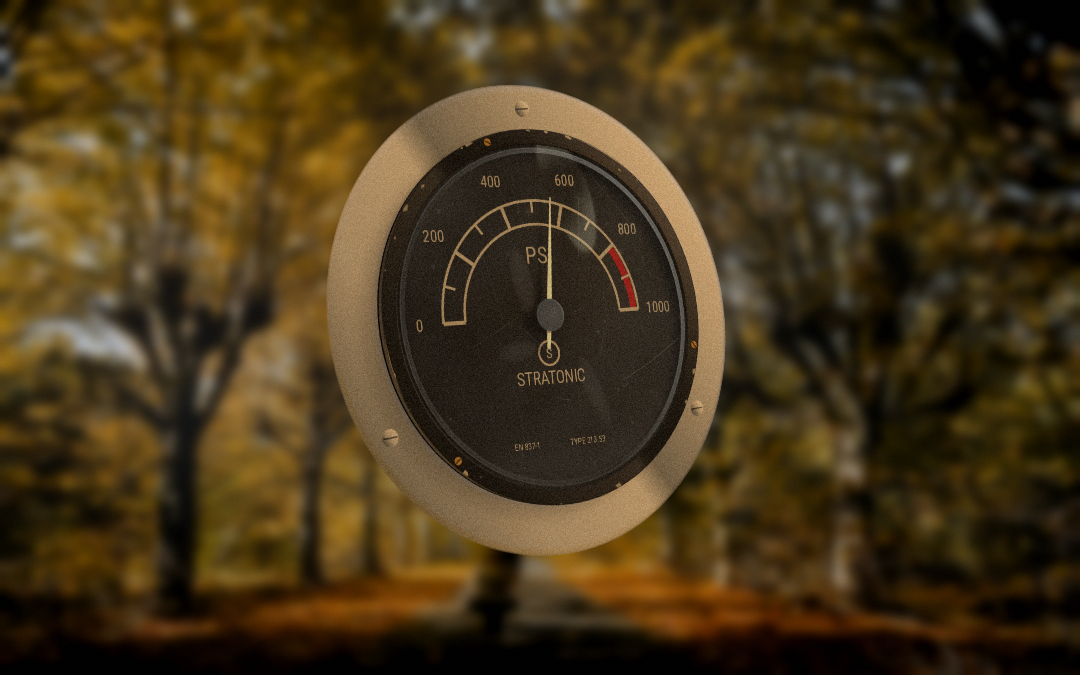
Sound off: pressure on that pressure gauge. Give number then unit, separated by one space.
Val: 550 psi
